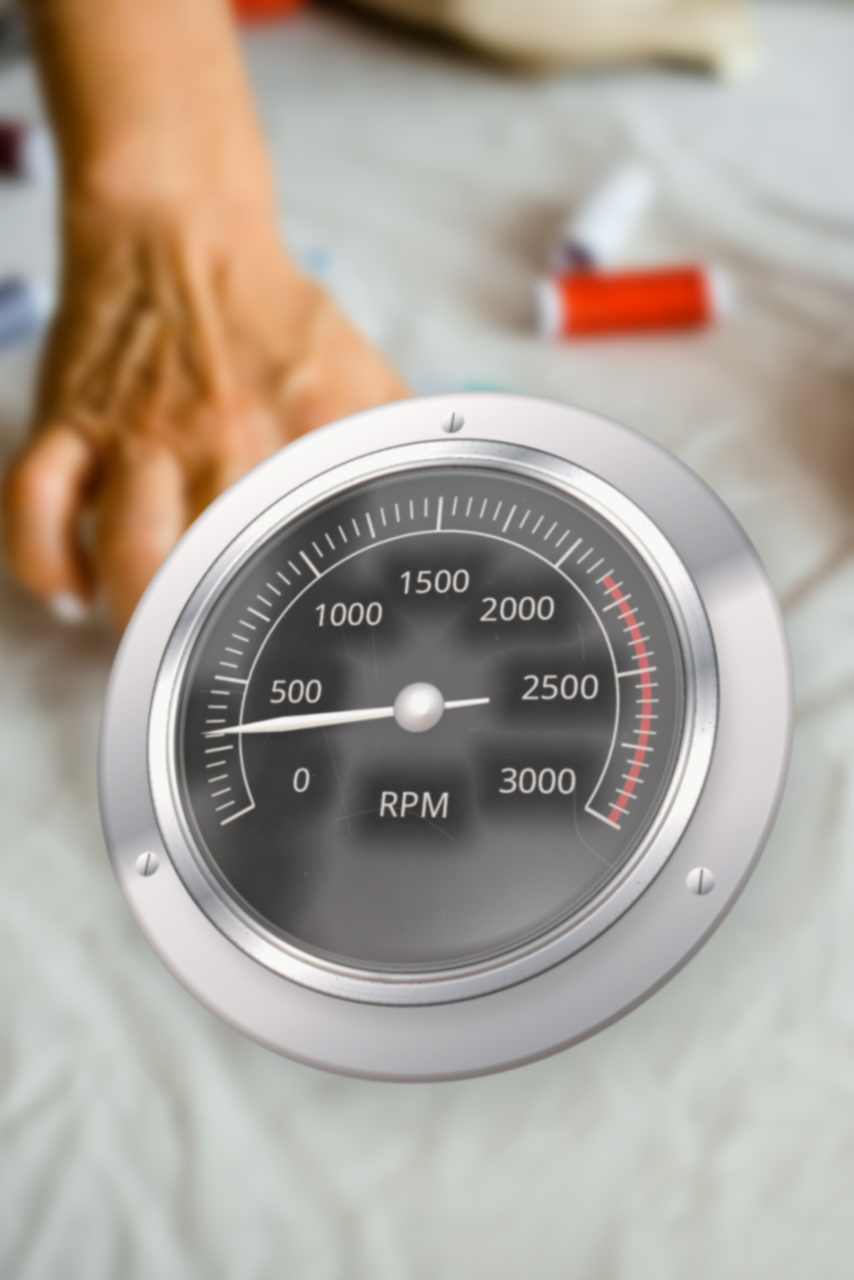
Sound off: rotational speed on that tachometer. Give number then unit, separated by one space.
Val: 300 rpm
